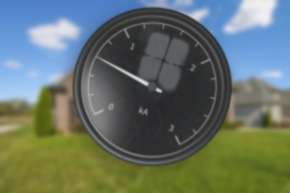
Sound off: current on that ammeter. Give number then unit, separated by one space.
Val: 0.6 kA
